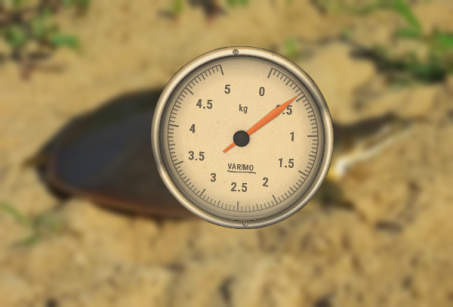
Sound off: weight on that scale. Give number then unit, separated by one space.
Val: 0.45 kg
